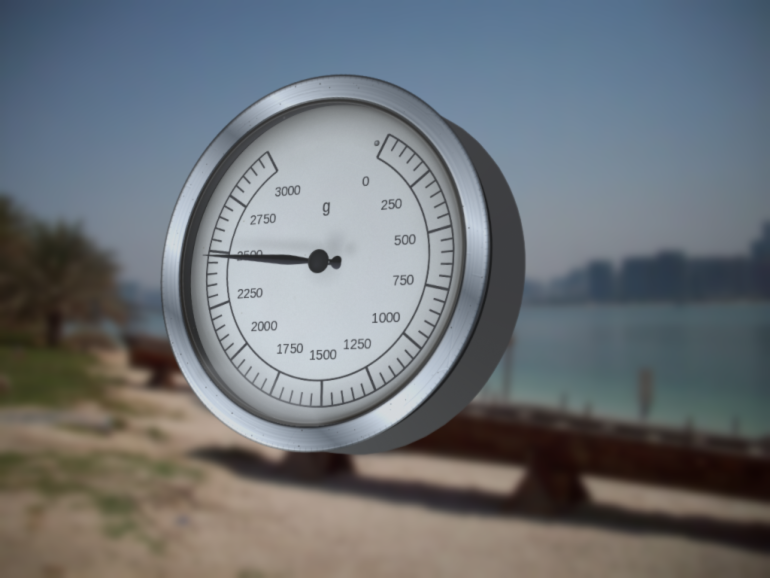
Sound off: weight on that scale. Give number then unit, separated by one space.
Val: 2475 g
